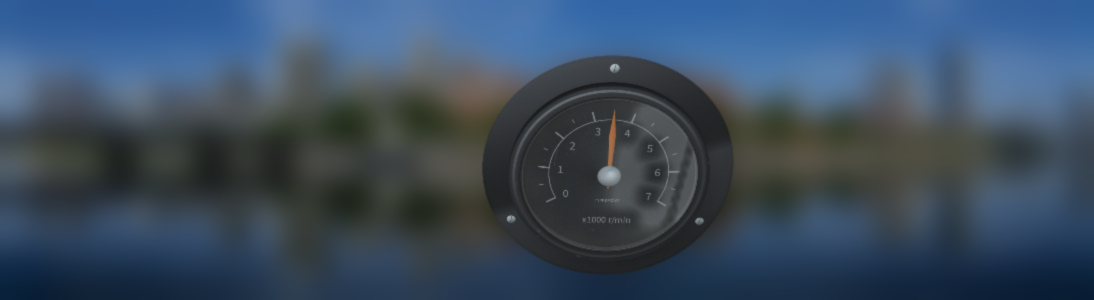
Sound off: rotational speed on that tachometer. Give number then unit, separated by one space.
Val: 3500 rpm
